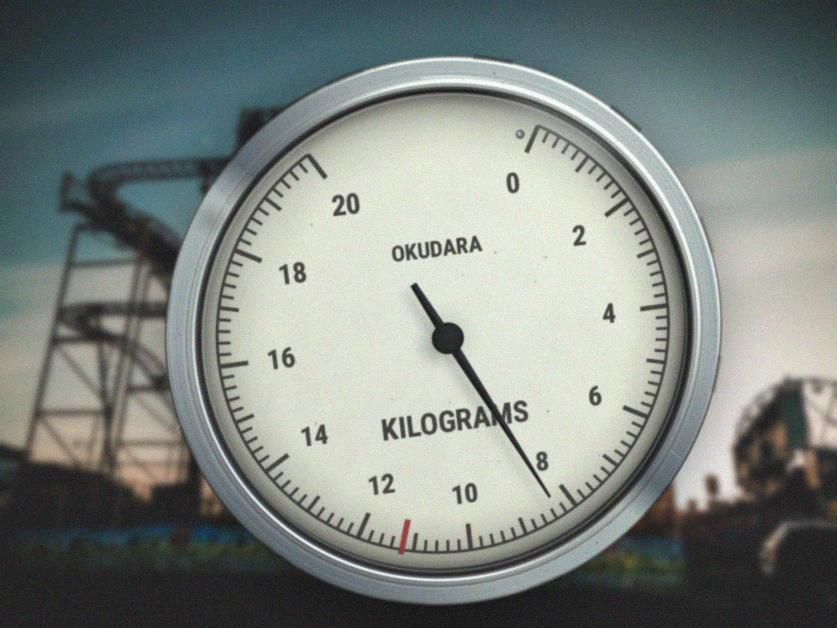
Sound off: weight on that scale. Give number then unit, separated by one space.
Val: 8.3 kg
